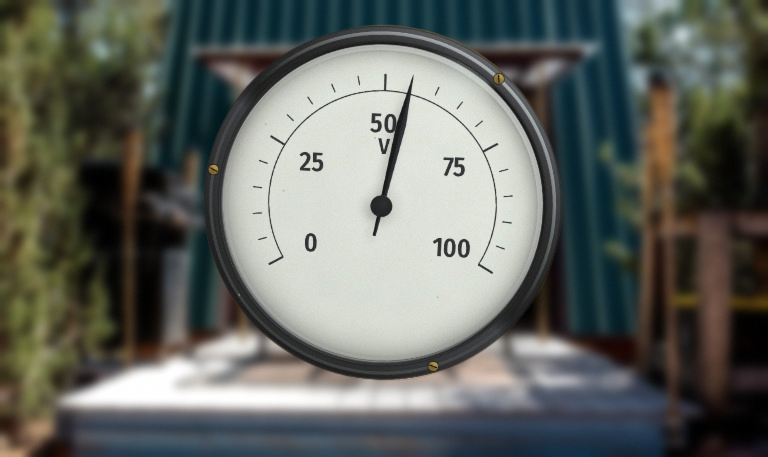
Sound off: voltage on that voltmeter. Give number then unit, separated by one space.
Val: 55 V
